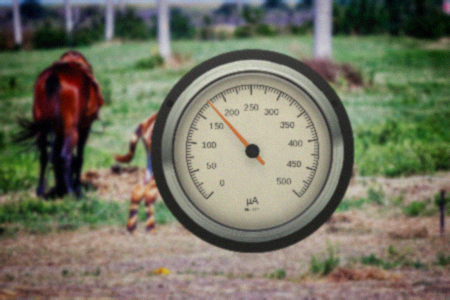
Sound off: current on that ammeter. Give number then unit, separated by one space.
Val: 175 µA
